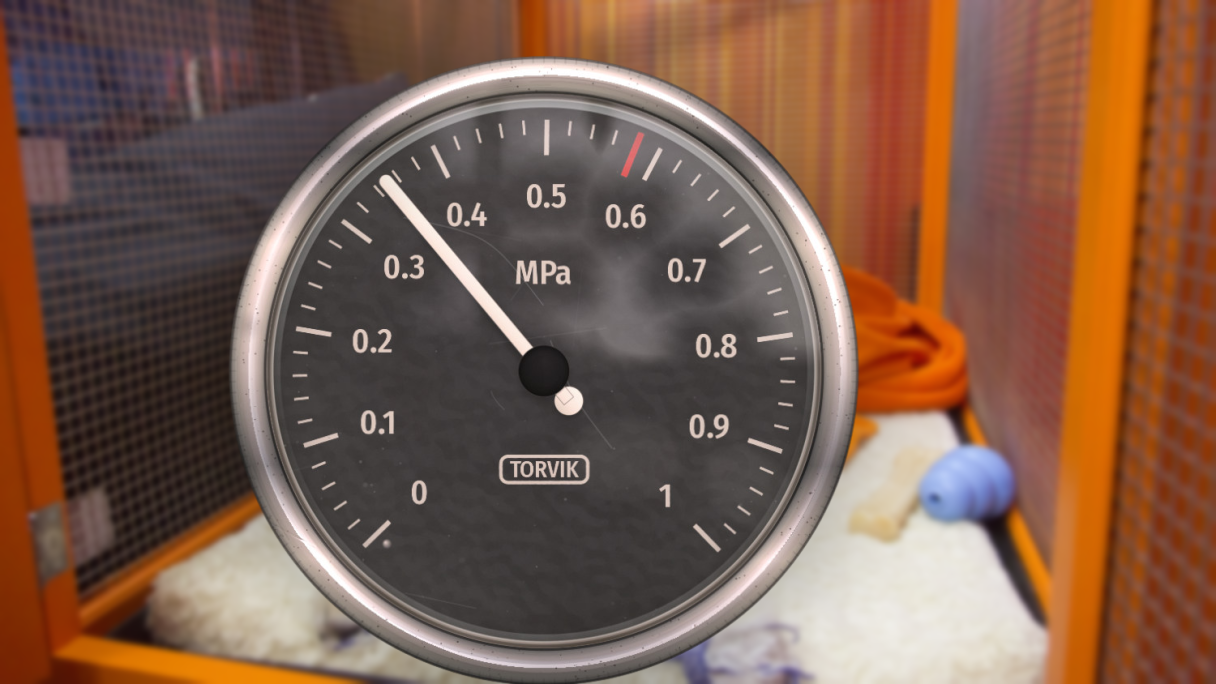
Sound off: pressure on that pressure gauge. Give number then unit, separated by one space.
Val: 0.35 MPa
